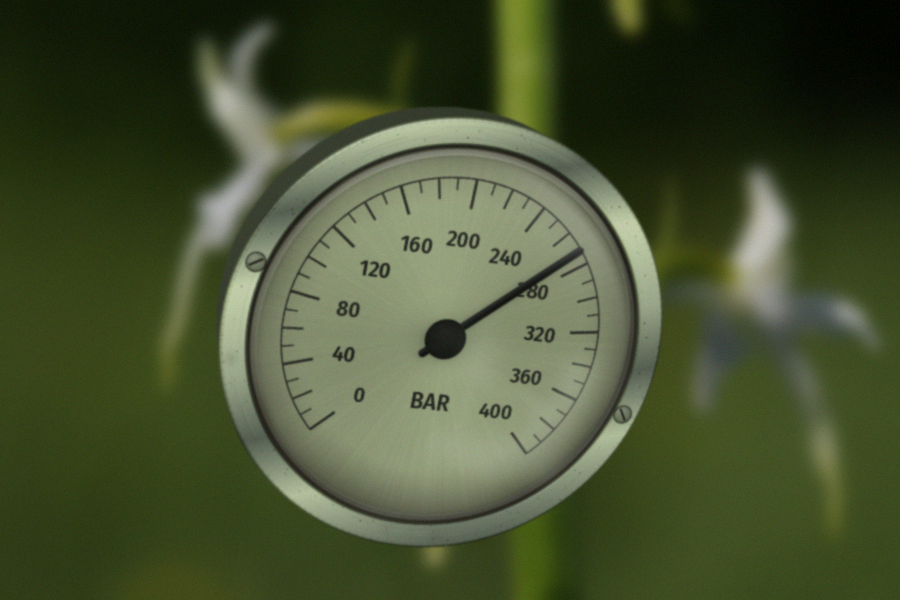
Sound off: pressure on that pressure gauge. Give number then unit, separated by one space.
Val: 270 bar
